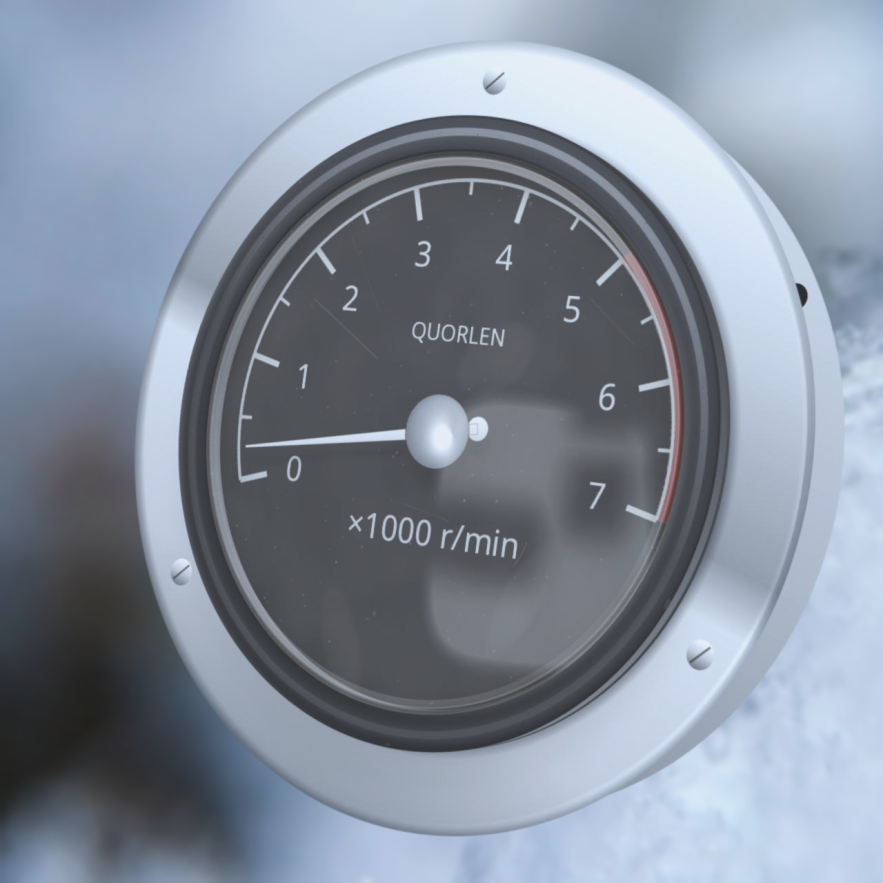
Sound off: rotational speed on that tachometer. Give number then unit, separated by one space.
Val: 250 rpm
